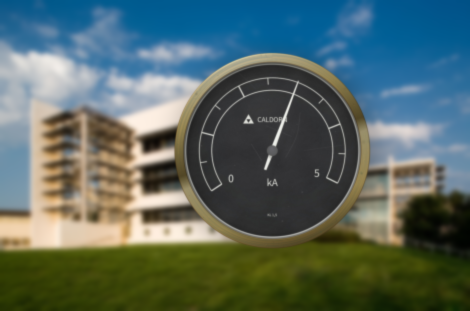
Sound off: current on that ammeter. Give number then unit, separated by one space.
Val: 3 kA
